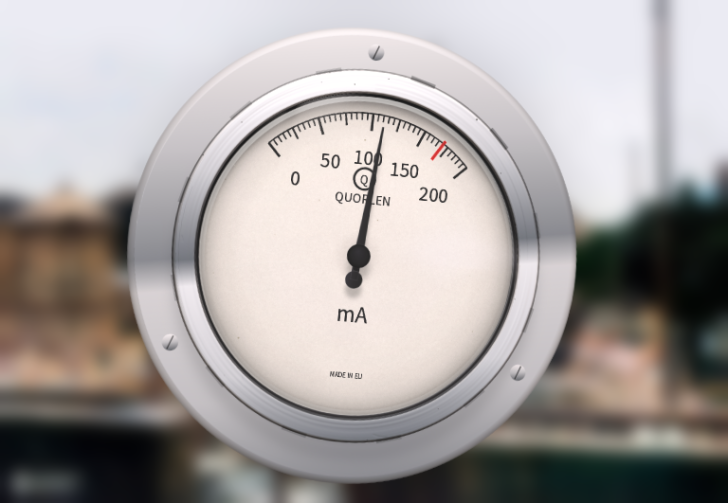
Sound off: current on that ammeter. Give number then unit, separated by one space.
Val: 110 mA
